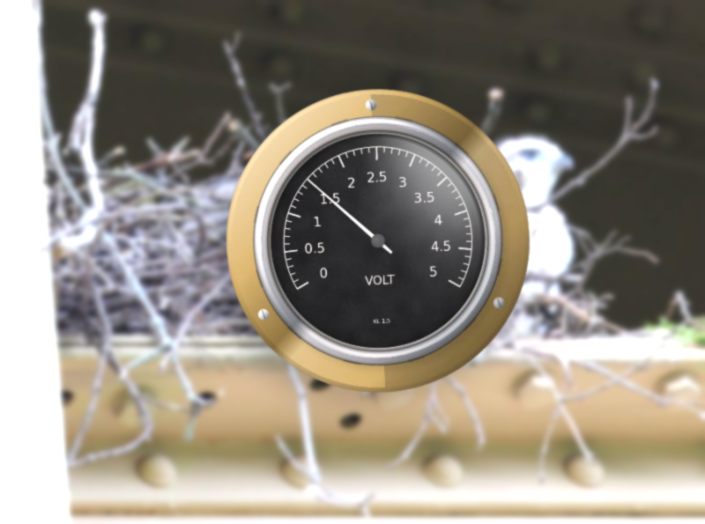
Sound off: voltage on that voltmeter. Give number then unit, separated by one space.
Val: 1.5 V
